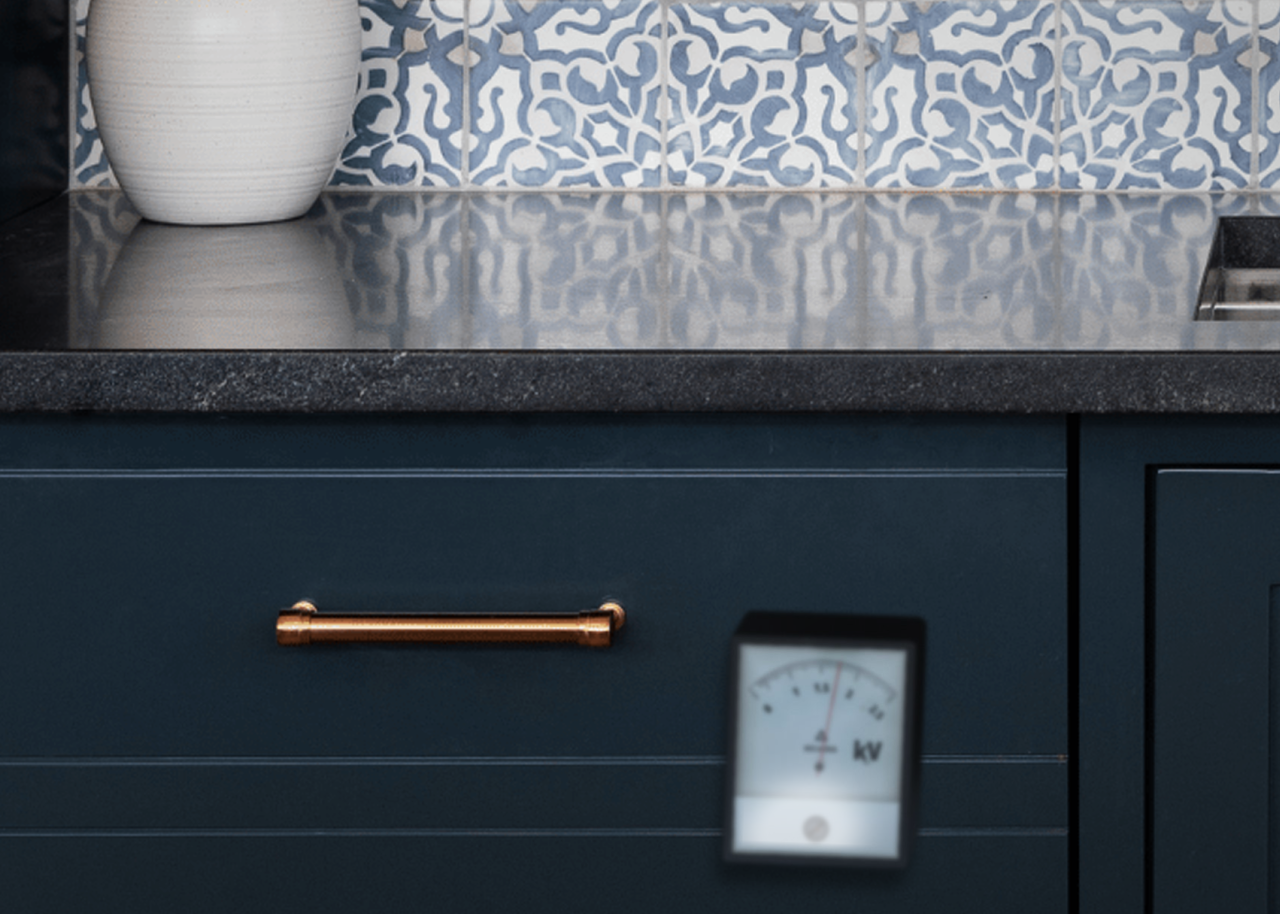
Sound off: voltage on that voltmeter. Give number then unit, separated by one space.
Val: 1.75 kV
